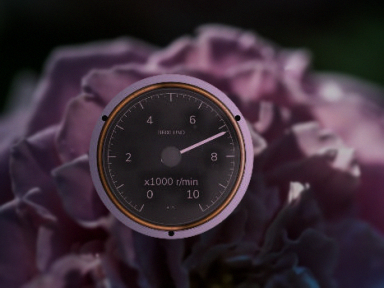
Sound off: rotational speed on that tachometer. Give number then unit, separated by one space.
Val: 7200 rpm
